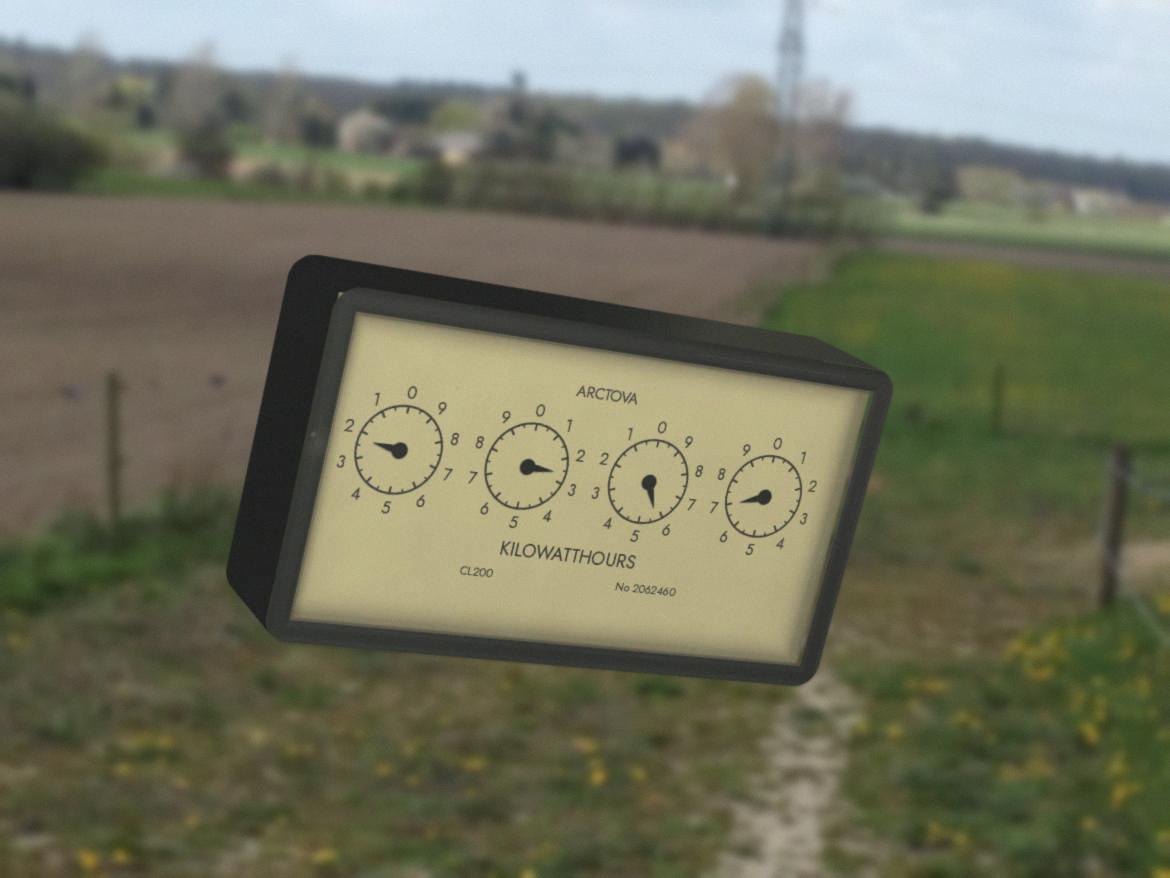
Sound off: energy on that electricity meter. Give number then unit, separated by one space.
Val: 2257 kWh
